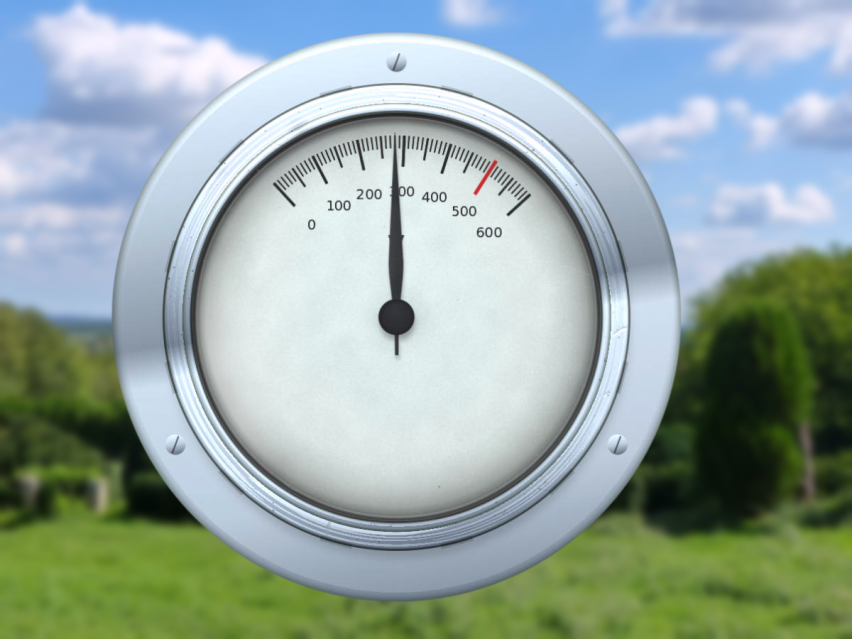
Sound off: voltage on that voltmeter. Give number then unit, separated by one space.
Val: 280 V
